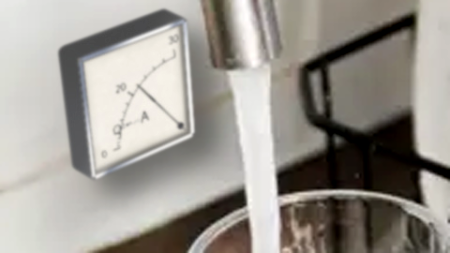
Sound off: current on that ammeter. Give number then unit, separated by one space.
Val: 22 A
